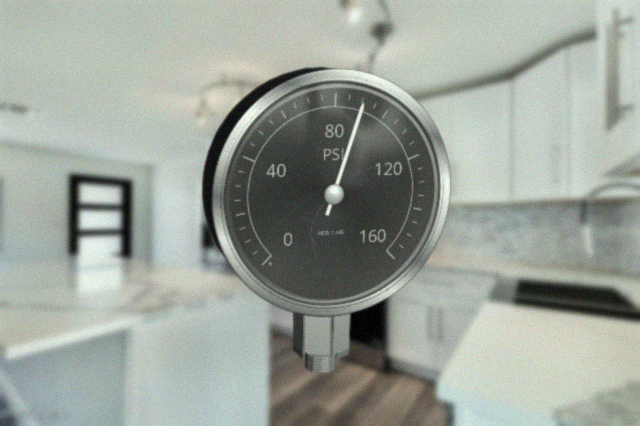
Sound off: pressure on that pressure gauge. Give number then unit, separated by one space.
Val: 90 psi
